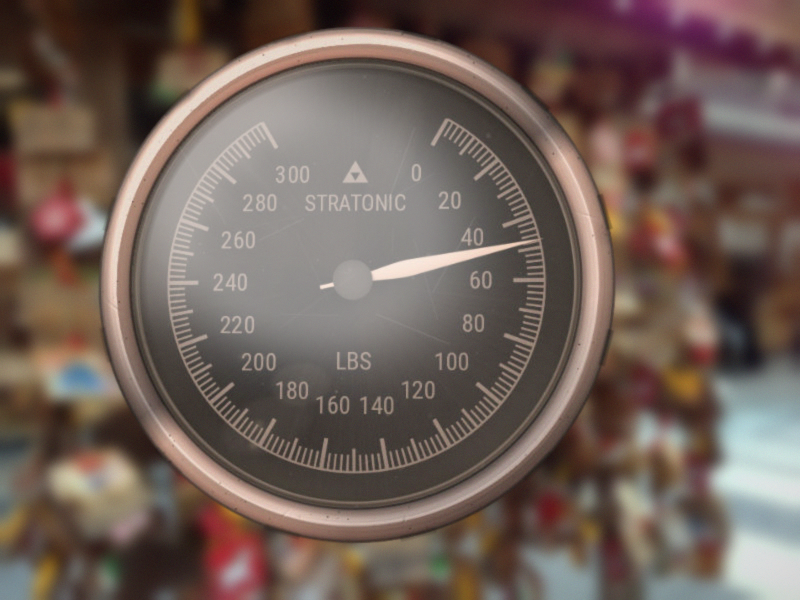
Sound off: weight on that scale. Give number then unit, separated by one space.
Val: 48 lb
